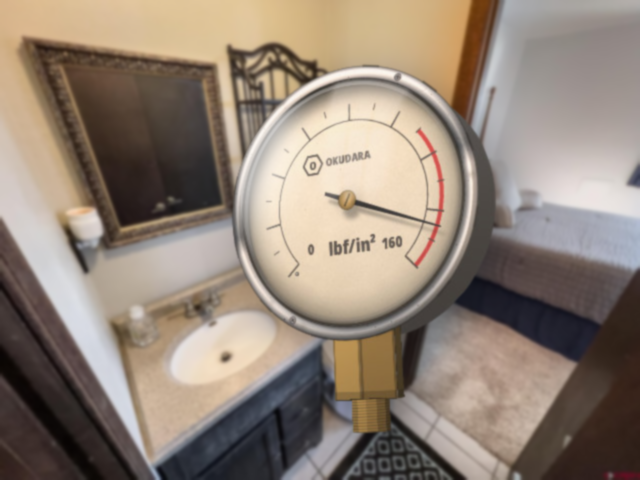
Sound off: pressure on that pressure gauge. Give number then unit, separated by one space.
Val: 145 psi
